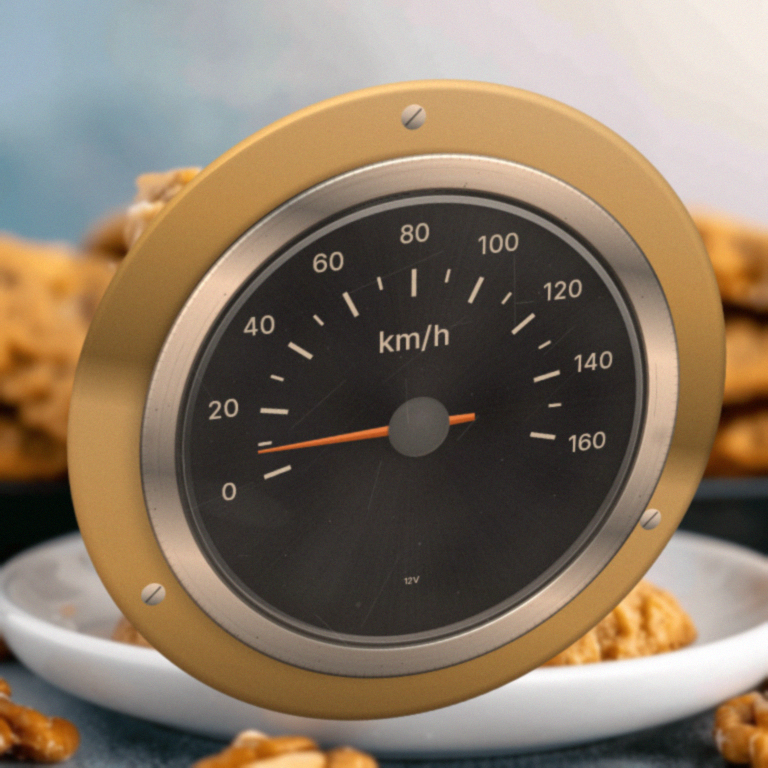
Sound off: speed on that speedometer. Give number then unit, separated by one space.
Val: 10 km/h
